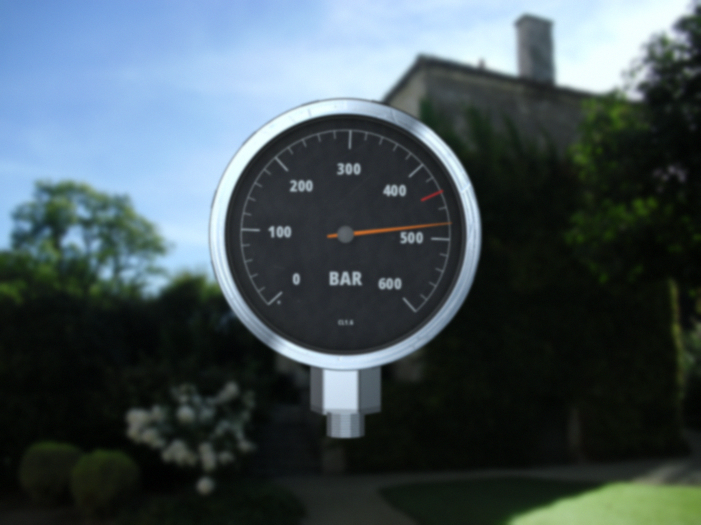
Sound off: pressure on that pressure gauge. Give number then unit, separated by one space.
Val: 480 bar
